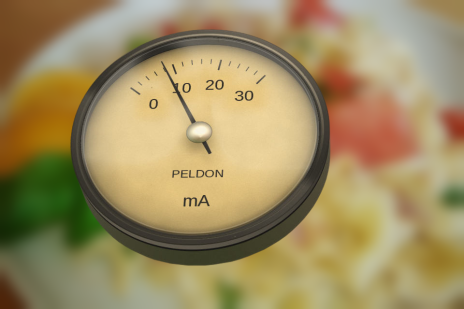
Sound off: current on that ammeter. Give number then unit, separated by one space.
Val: 8 mA
